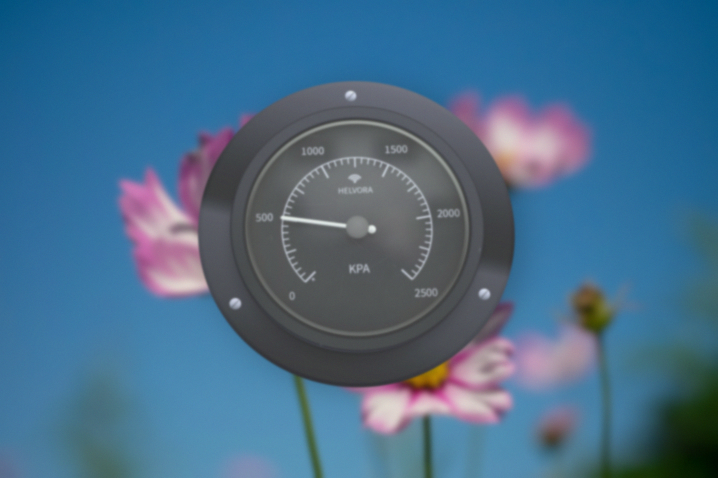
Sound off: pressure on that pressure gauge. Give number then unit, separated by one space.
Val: 500 kPa
